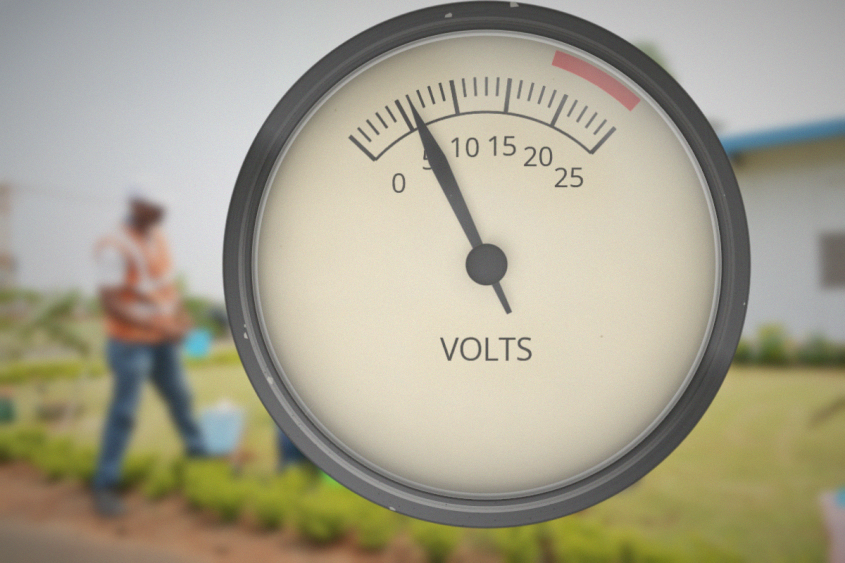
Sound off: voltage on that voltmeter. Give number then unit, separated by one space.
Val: 6 V
